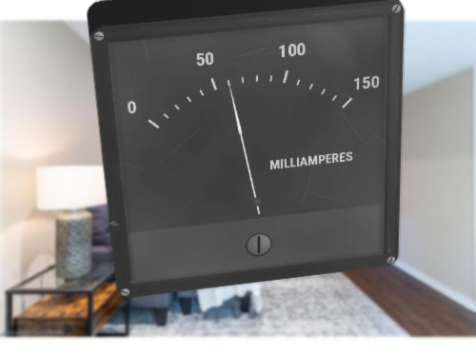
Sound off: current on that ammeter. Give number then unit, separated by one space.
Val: 60 mA
